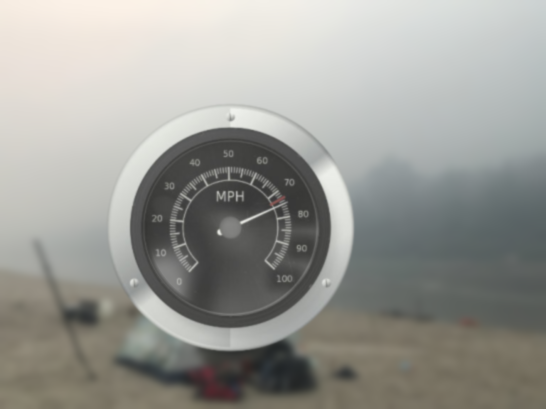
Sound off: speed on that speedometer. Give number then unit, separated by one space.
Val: 75 mph
